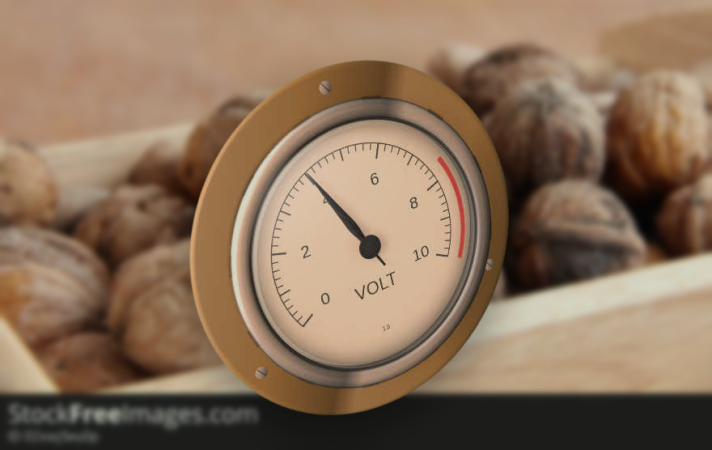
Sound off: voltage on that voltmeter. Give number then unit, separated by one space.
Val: 4 V
